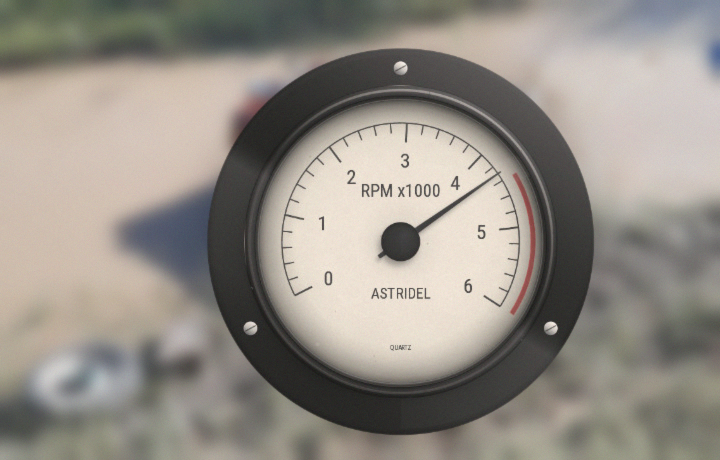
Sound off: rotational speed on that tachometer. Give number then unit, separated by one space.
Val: 4300 rpm
